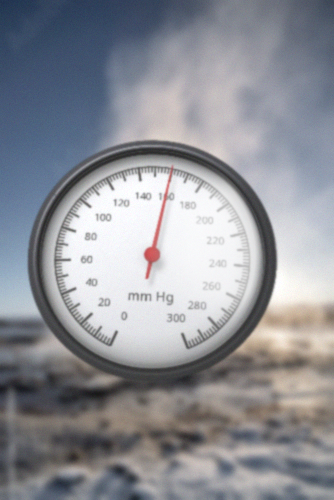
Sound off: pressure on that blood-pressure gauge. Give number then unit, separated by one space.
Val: 160 mmHg
